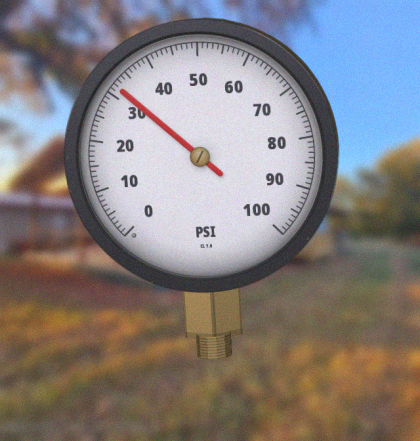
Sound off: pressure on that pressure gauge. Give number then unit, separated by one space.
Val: 32 psi
